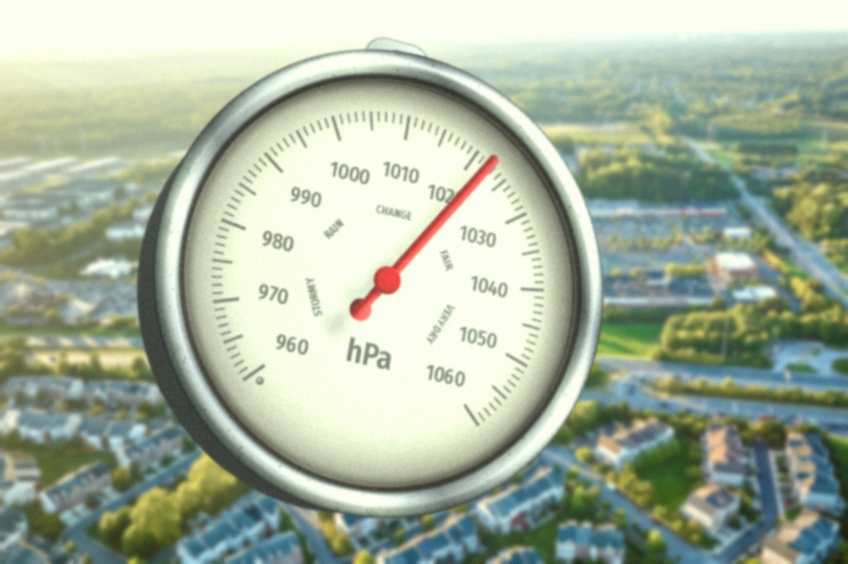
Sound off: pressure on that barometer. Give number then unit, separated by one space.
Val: 1022 hPa
